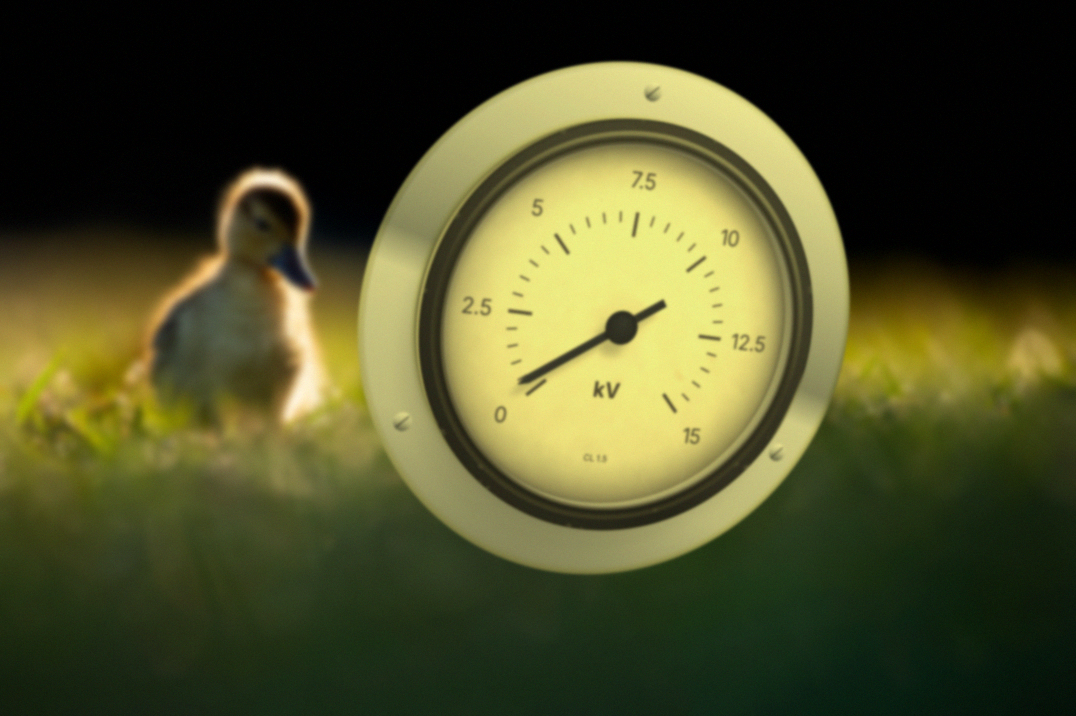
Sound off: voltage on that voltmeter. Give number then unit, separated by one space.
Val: 0.5 kV
